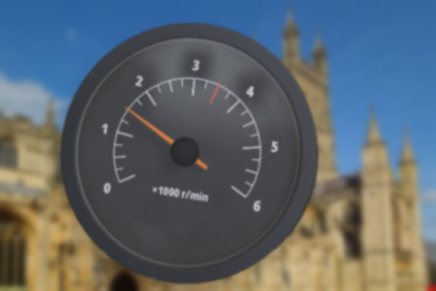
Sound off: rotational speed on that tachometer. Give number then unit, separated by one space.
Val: 1500 rpm
